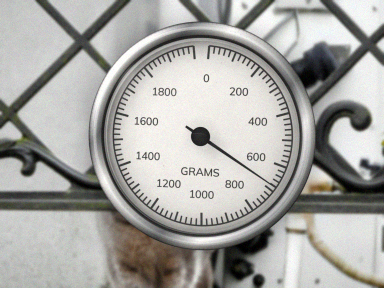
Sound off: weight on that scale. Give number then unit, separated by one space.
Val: 680 g
